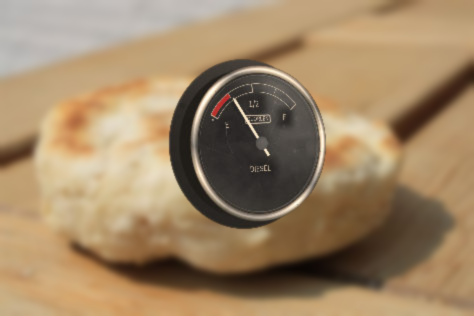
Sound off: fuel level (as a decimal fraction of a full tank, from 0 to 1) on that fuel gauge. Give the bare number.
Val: 0.25
